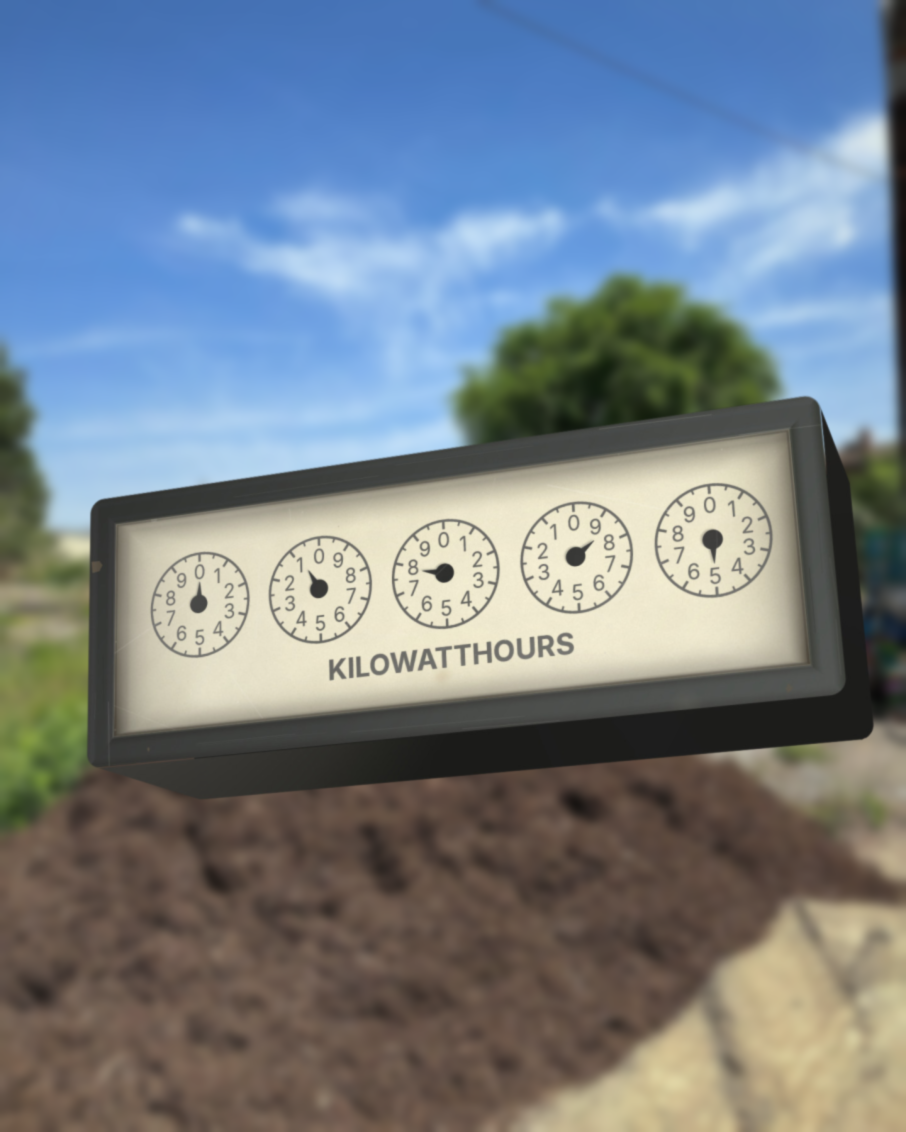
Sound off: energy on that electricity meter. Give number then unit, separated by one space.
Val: 785 kWh
